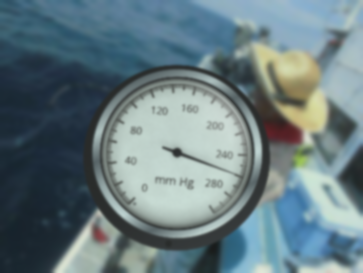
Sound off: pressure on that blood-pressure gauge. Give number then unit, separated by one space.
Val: 260 mmHg
